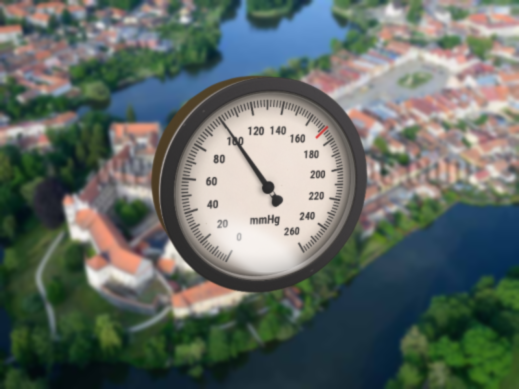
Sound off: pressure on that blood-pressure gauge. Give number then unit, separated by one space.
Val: 100 mmHg
